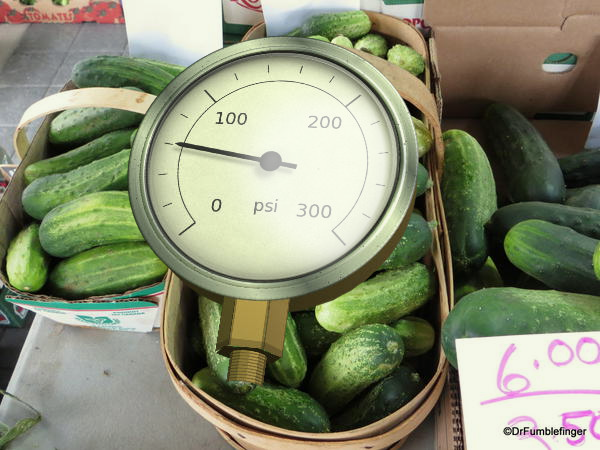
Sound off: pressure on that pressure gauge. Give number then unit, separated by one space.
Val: 60 psi
